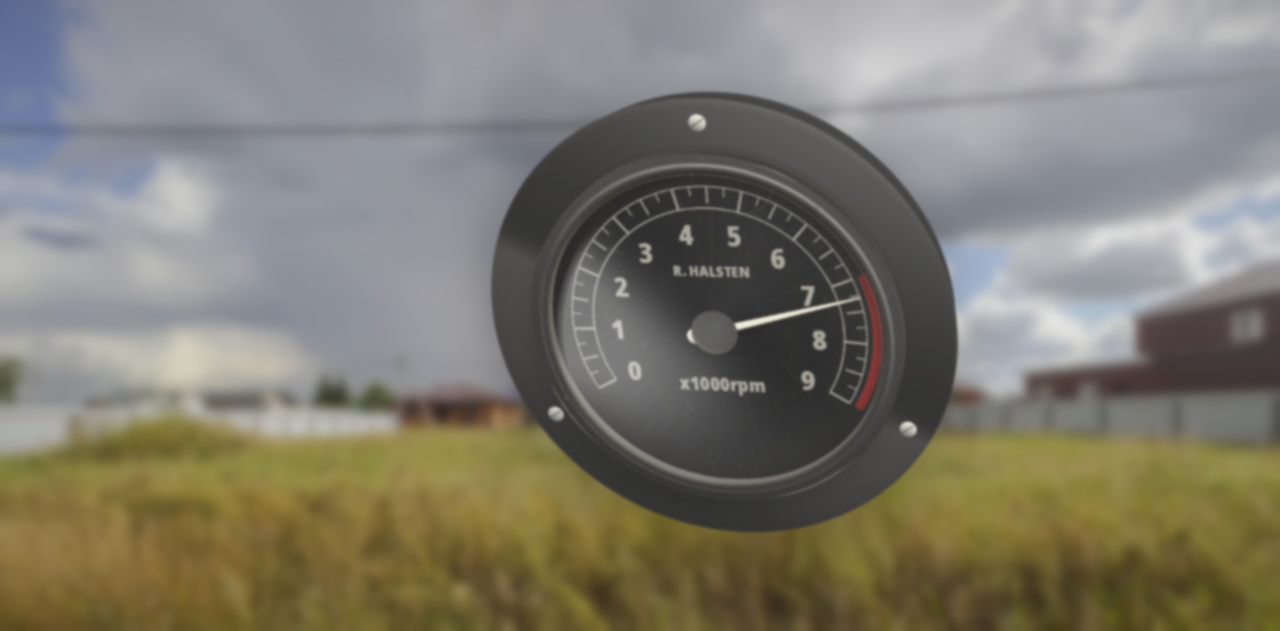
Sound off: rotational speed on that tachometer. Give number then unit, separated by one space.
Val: 7250 rpm
